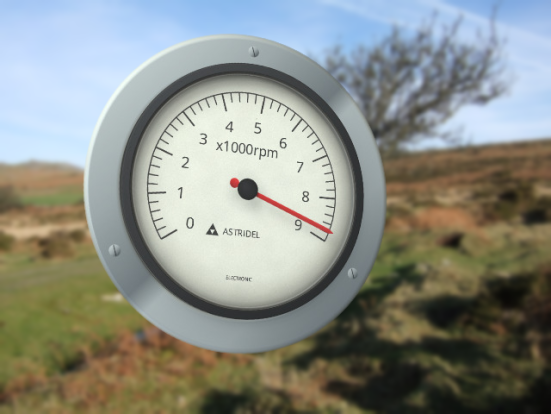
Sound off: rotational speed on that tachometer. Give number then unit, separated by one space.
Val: 8800 rpm
